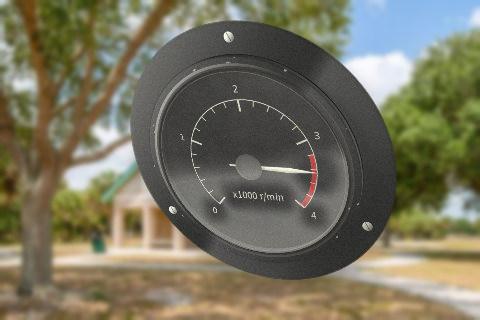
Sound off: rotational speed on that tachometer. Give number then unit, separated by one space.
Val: 3400 rpm
